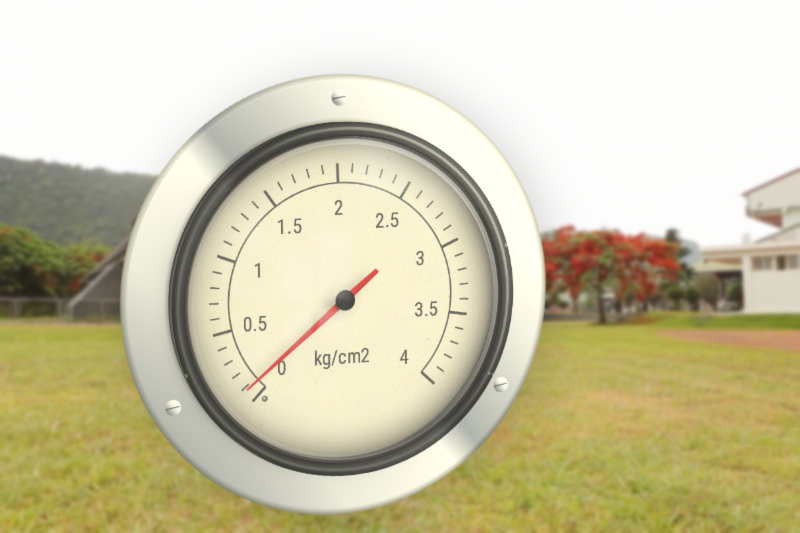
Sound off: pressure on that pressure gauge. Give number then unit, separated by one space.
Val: 0.1 kg/cm²
